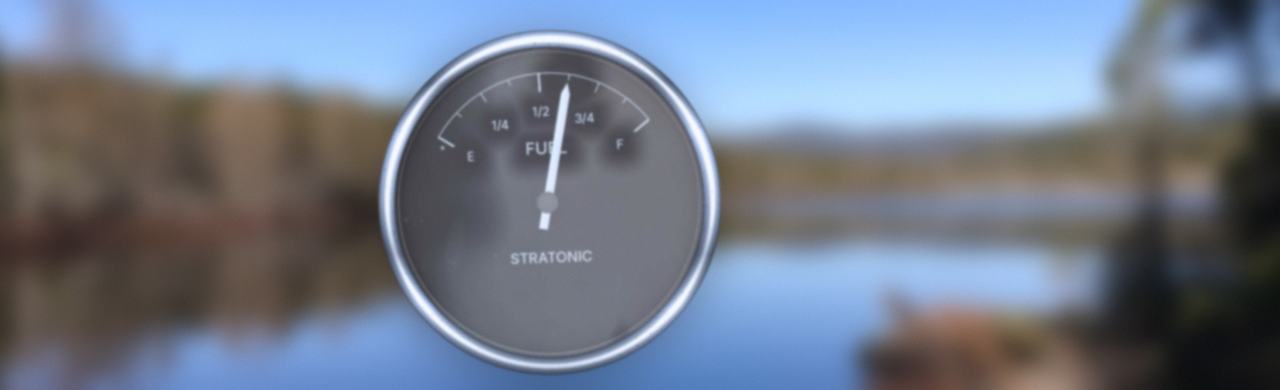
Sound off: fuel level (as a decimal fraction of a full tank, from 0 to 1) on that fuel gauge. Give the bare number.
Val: 0.625
